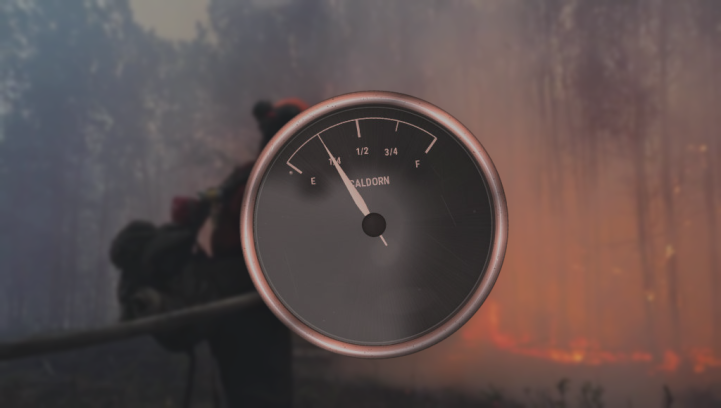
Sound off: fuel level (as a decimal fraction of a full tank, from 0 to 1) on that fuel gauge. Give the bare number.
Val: 0.25
